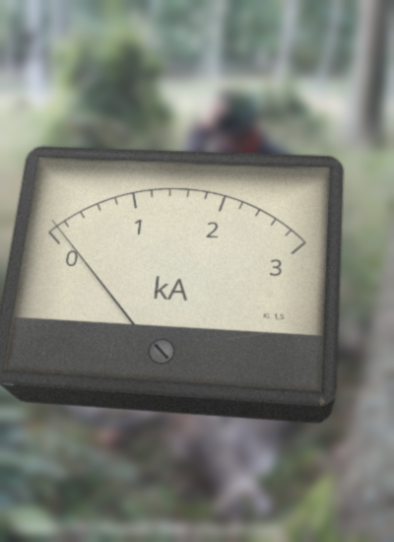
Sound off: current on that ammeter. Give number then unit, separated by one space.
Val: 0.1 kA
